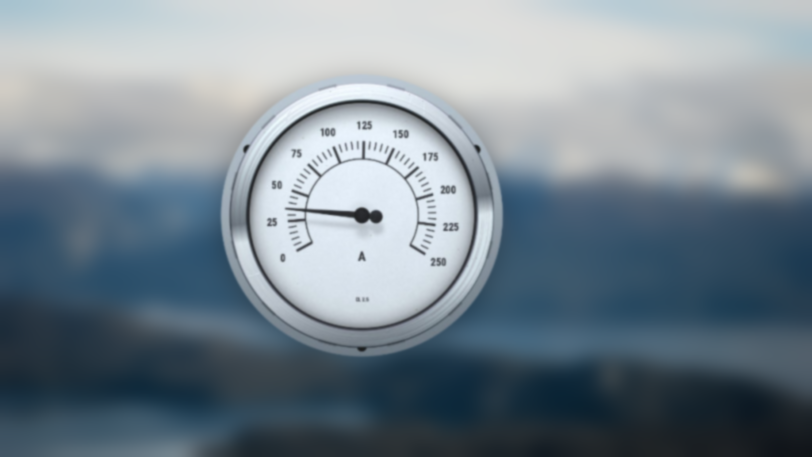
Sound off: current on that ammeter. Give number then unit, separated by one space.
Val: 35 A
